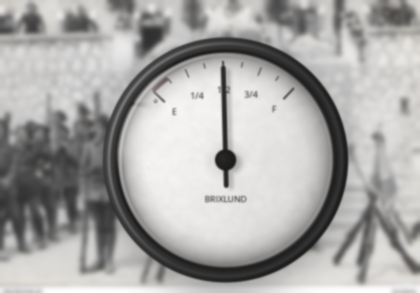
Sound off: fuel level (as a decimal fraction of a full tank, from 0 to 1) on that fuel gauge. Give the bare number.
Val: 0.5
